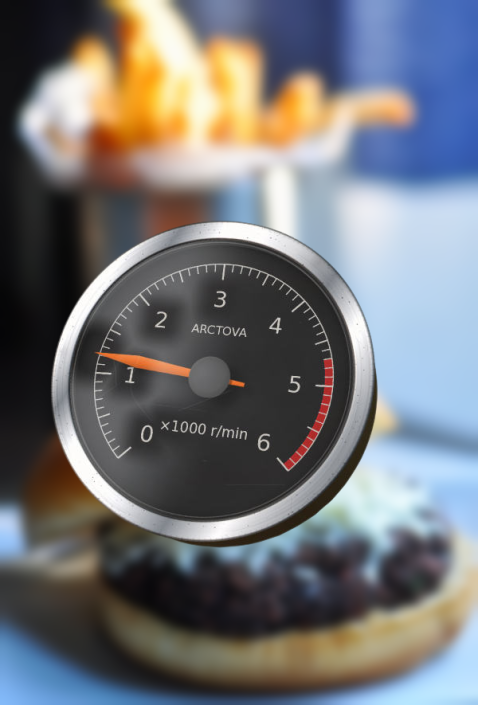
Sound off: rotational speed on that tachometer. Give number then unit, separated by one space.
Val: 1200 rpm
